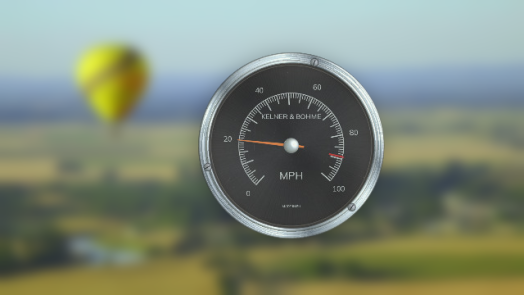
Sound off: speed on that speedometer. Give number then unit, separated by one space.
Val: 20 mph
